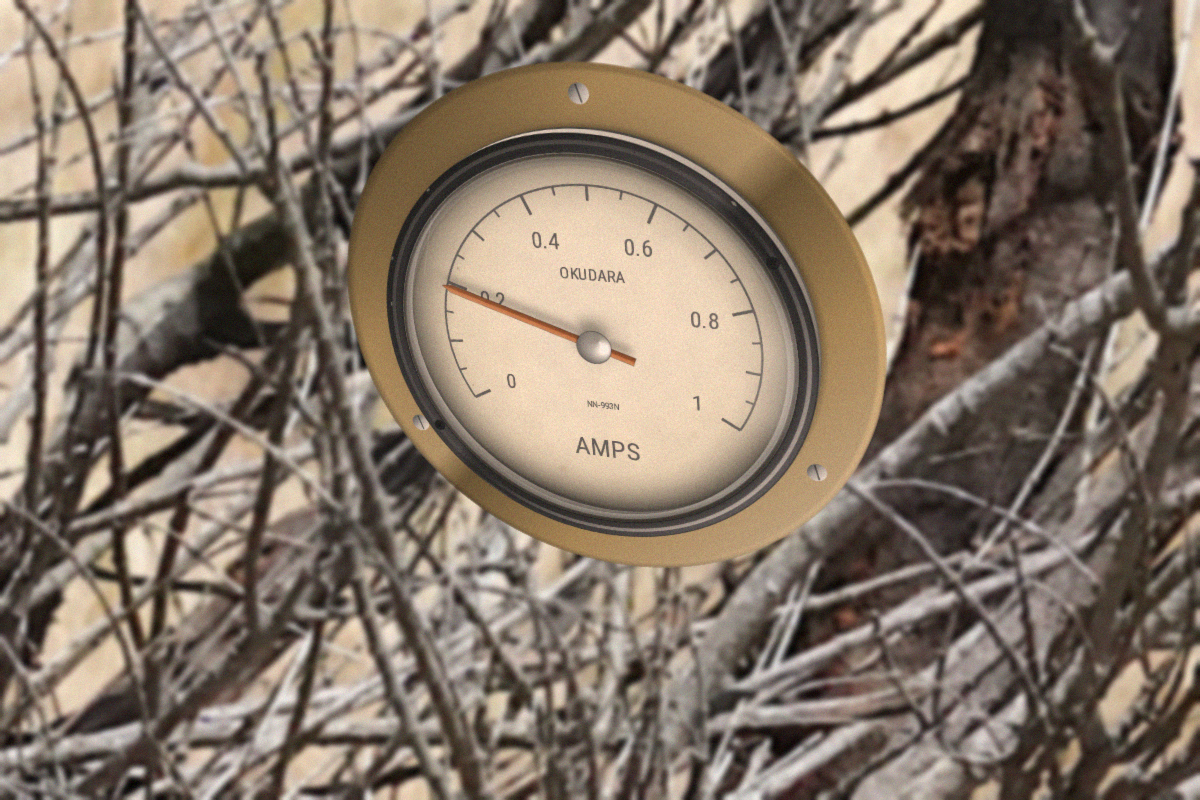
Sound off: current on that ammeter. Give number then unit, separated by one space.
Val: 0.2 A
